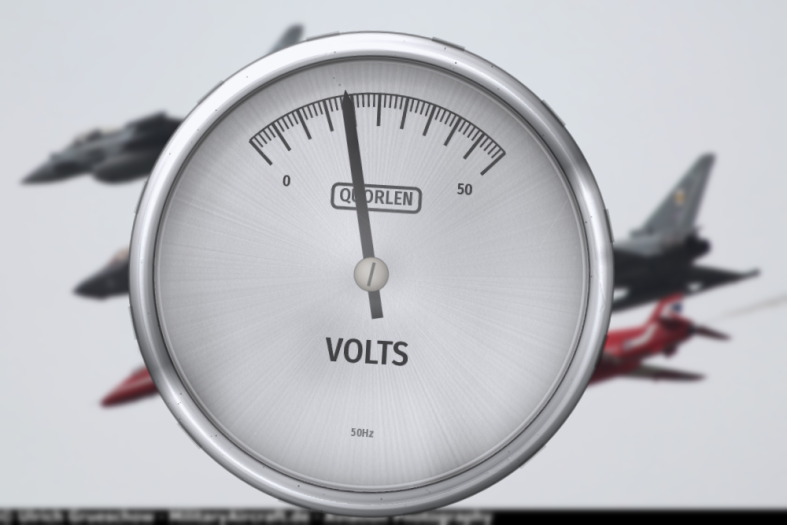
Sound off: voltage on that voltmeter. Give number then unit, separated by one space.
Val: 19 V
